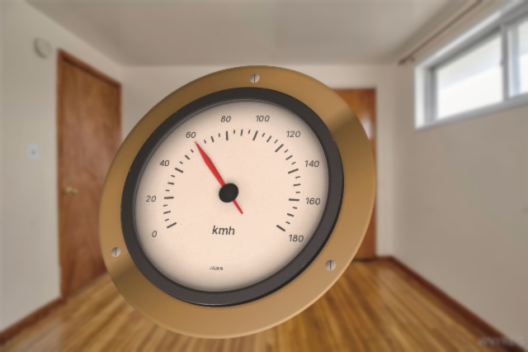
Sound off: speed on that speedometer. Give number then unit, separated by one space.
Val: 60 km/h
